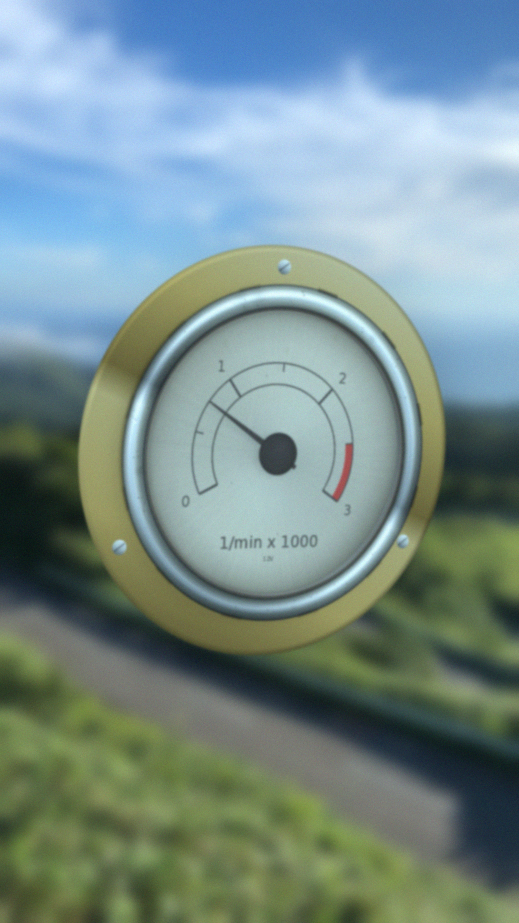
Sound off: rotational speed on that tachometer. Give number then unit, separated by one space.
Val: 750 rpm
